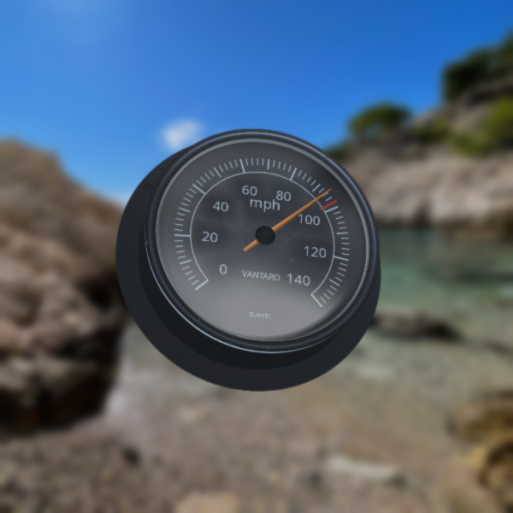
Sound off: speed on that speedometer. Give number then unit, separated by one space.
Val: 94 mph
